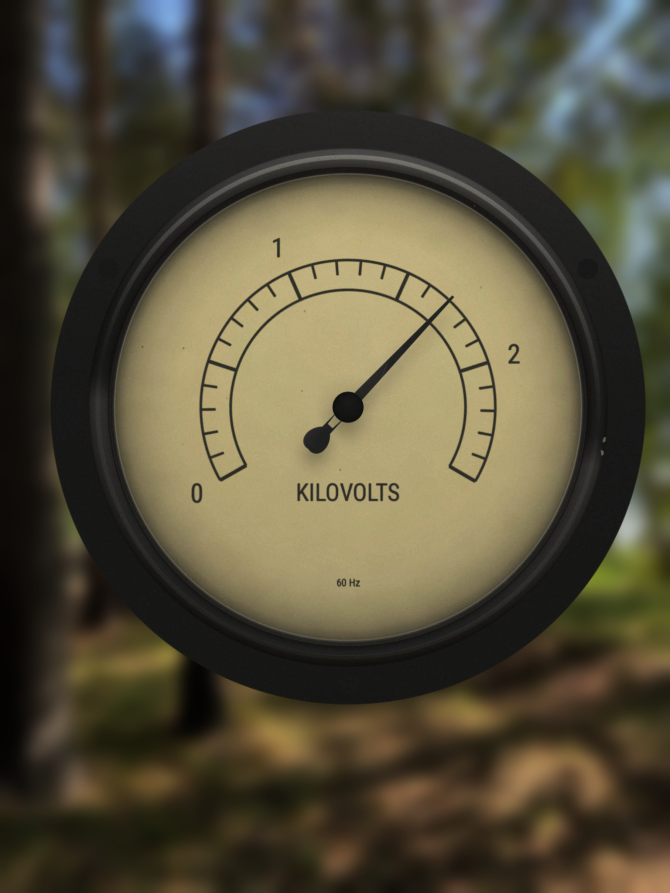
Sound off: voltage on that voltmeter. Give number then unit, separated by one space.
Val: 1.7 kV
